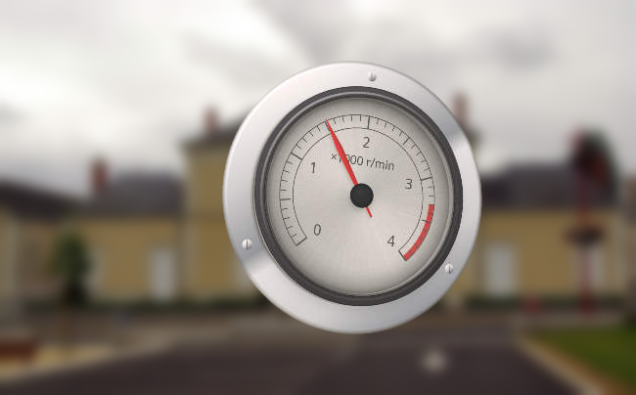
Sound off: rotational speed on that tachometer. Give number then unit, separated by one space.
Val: 1500 rpm
